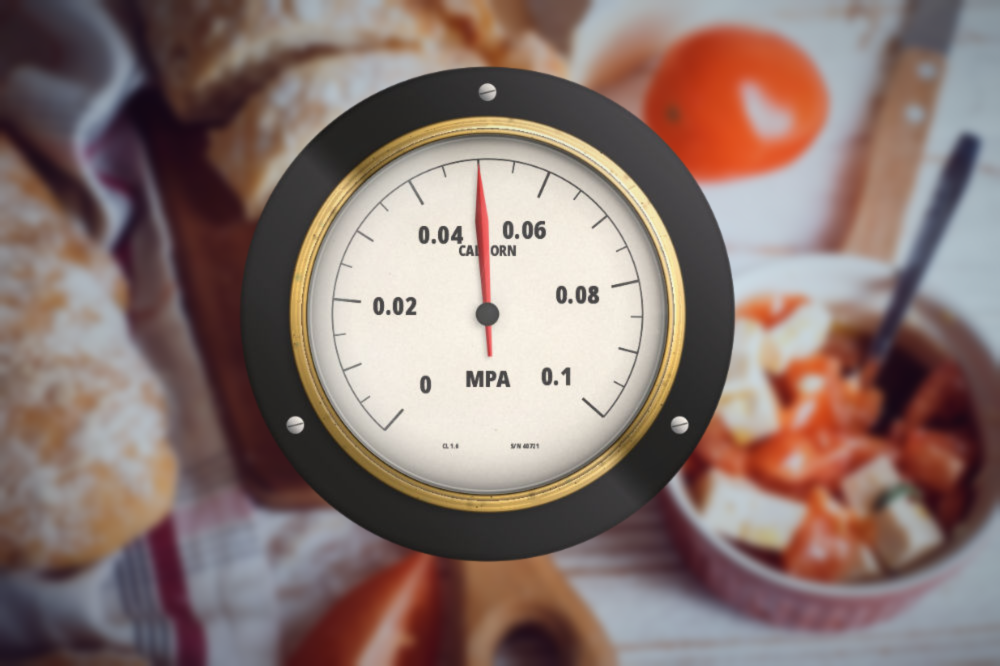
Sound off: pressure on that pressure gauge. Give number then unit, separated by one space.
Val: 0.05 MPa
